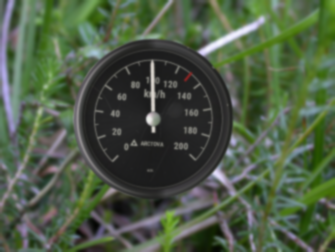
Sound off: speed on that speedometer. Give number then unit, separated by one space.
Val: 100 km/h
